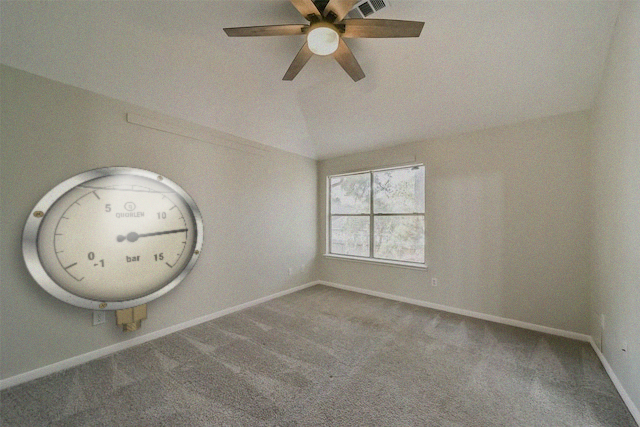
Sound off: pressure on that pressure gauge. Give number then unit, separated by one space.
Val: 12 bar
